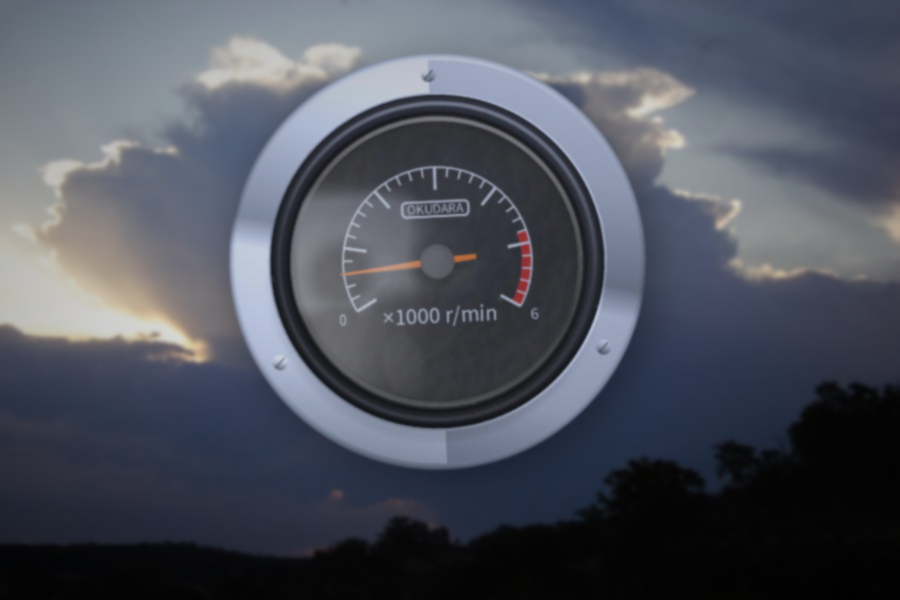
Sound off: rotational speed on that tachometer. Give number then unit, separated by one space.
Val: 600 rpm
